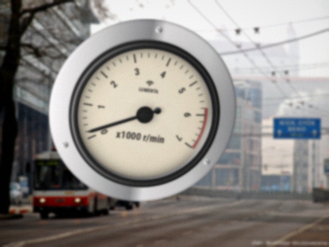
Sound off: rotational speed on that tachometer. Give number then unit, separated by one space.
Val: 200 rpm
